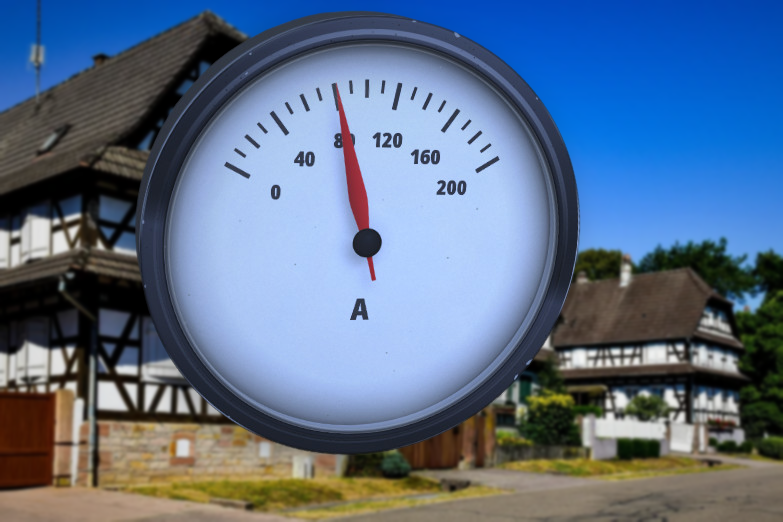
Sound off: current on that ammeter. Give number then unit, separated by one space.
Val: 80 A
